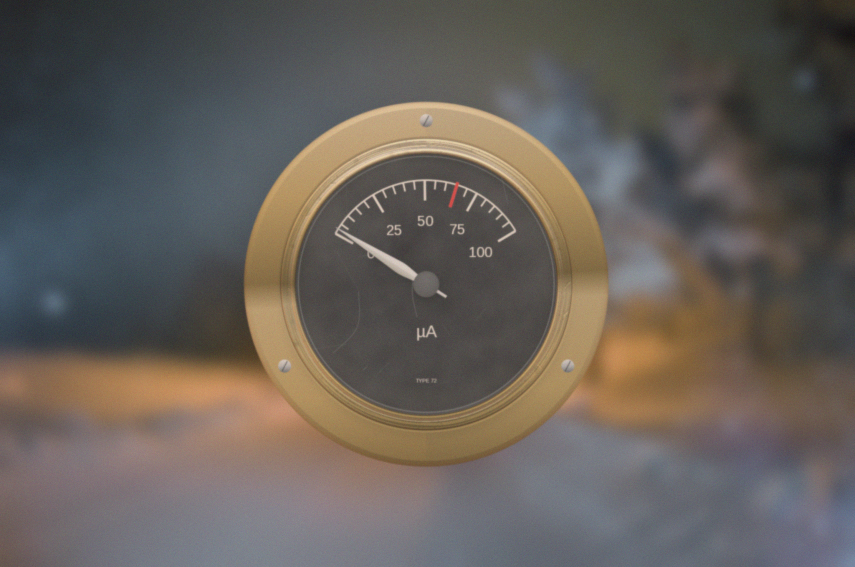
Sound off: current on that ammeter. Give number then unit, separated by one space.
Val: 2.5 µA
